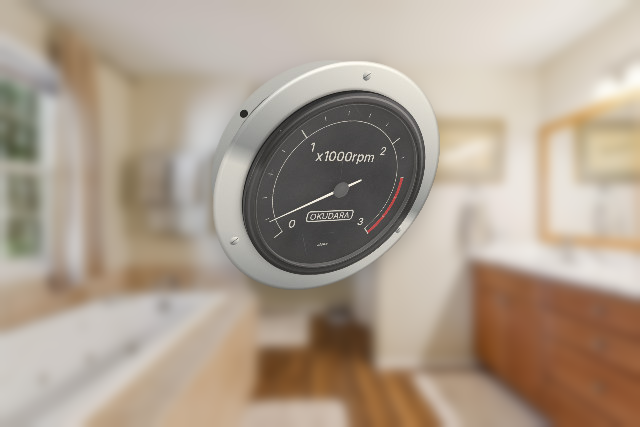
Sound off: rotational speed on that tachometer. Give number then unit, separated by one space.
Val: 200 rpm
